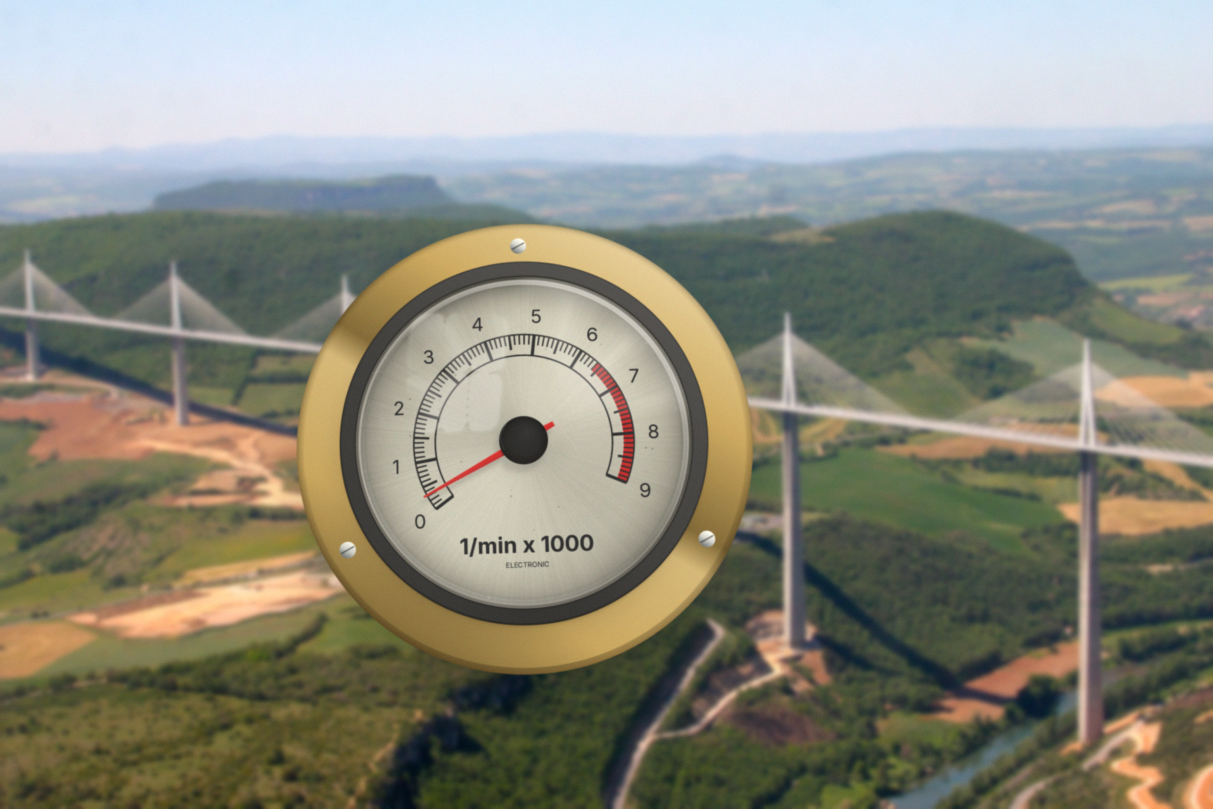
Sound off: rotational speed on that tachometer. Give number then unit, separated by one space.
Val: 300 rpm
